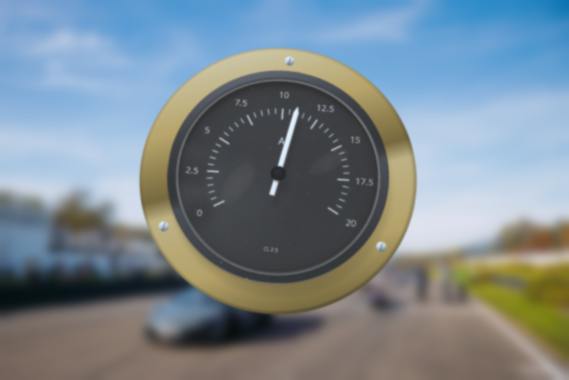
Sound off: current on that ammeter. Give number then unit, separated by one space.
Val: 11 A
